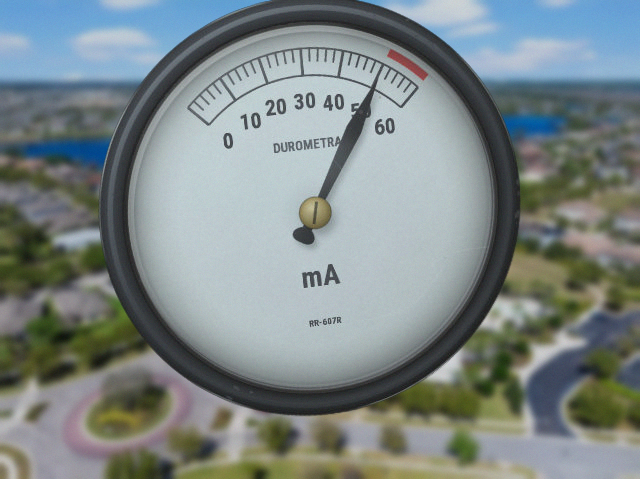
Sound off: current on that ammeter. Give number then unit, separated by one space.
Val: 50 mA
